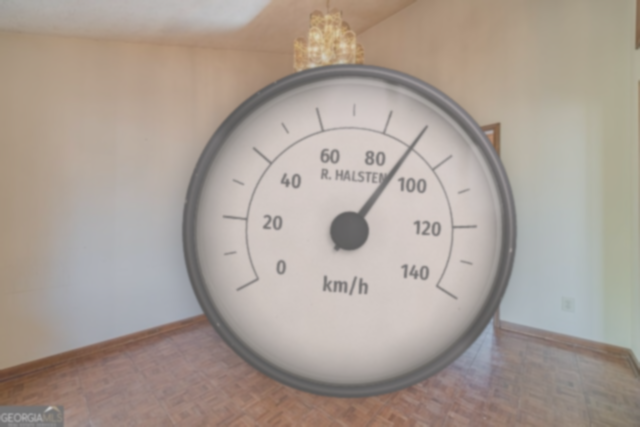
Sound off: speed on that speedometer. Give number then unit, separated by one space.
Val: 90 km/h
